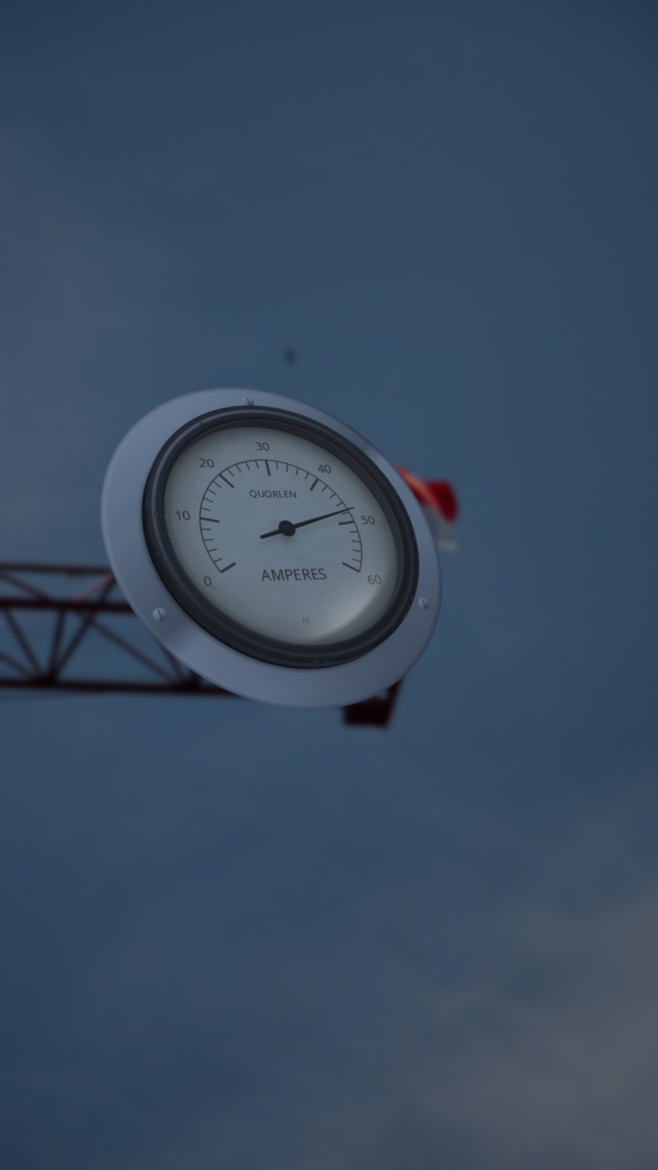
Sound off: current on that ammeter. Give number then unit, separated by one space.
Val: 48 A
